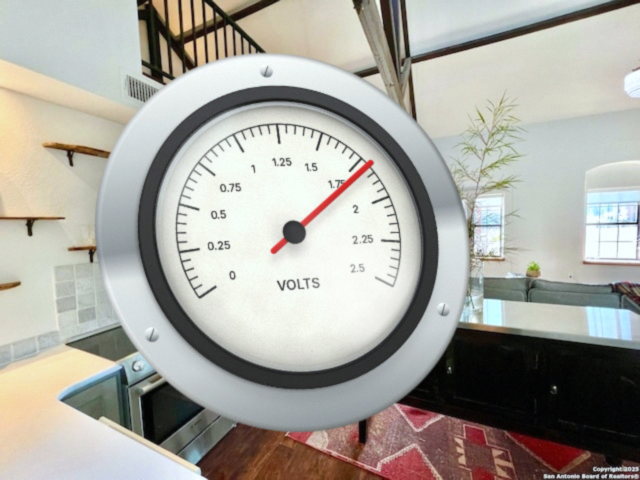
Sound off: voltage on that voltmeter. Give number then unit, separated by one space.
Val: 1.8 V
